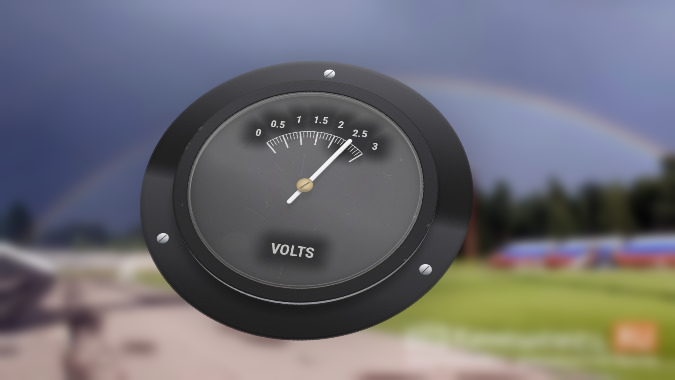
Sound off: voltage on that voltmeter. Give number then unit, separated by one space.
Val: 2.5 V
